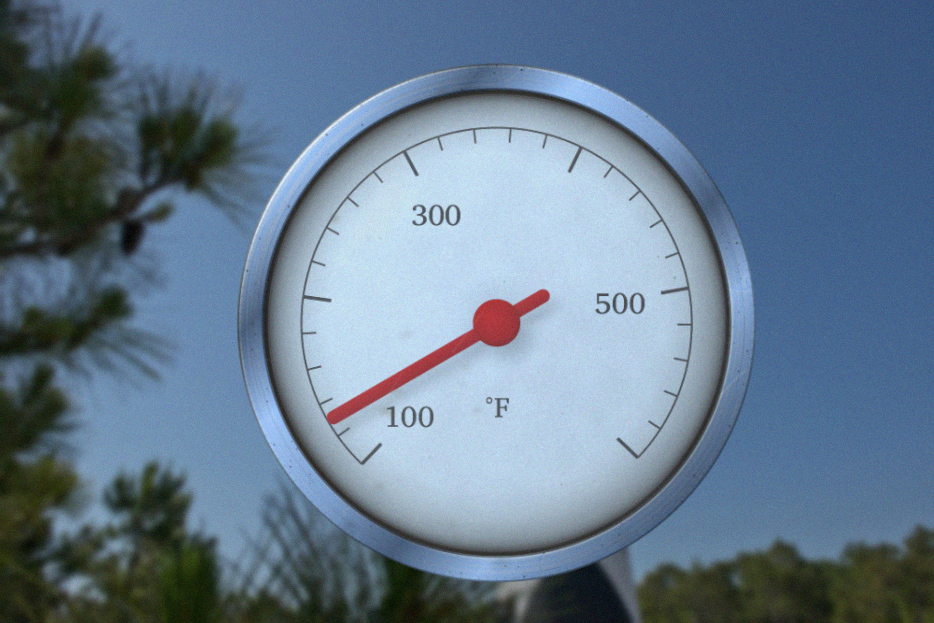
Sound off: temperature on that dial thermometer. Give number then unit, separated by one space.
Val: 130 °F
